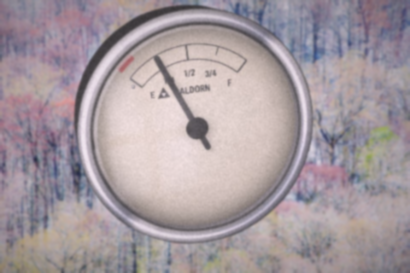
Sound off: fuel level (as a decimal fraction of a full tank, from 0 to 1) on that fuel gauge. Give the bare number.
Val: 0.25
